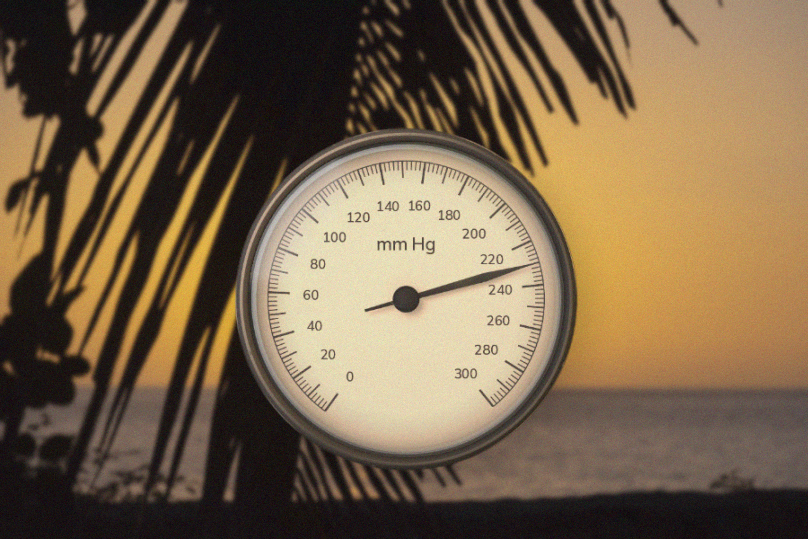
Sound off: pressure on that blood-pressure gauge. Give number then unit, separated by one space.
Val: 230 mmHg
